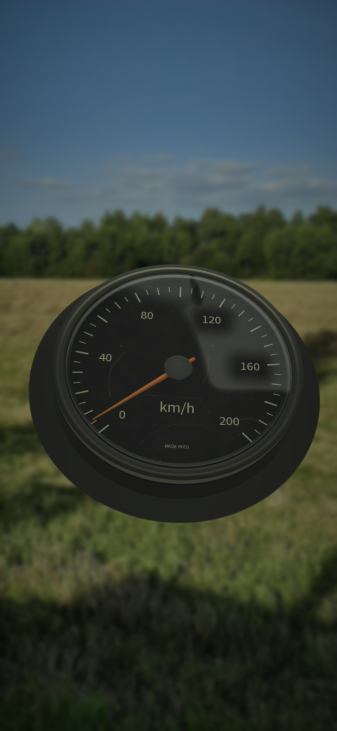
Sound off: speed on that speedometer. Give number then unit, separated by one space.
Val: 5 km/h
